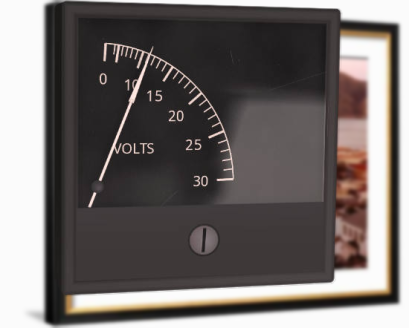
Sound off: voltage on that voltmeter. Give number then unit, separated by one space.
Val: 11 V
